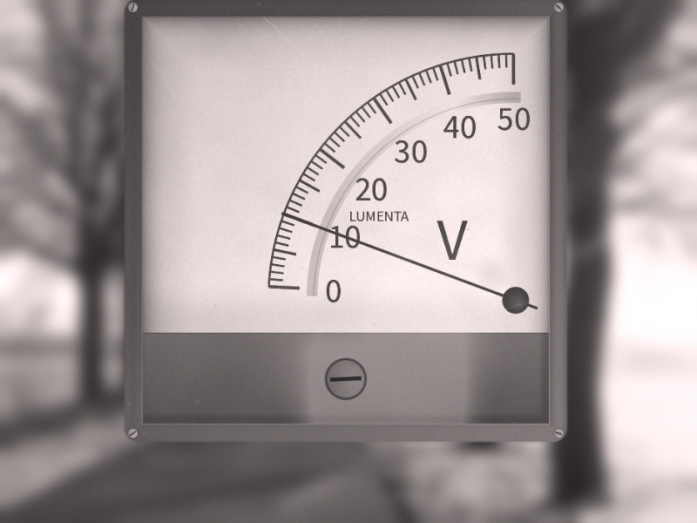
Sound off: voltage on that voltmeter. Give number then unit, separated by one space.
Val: 10 V
